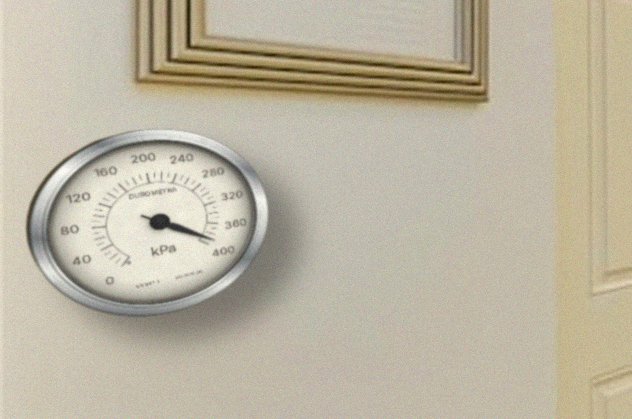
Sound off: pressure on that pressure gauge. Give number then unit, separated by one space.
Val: 390 kPa
